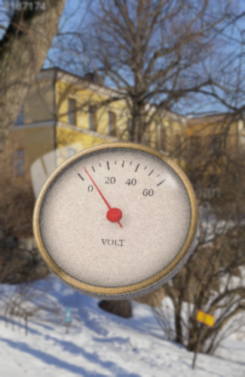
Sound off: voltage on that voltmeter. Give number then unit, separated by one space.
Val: 5 V
